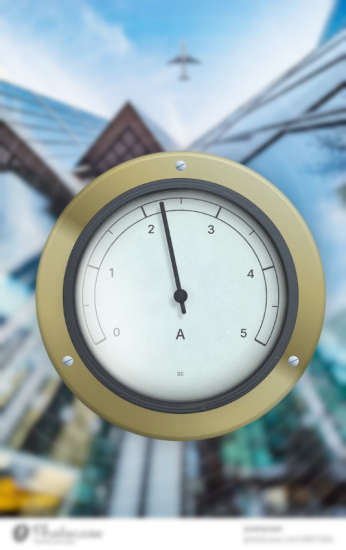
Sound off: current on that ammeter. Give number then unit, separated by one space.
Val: 2.25 A
